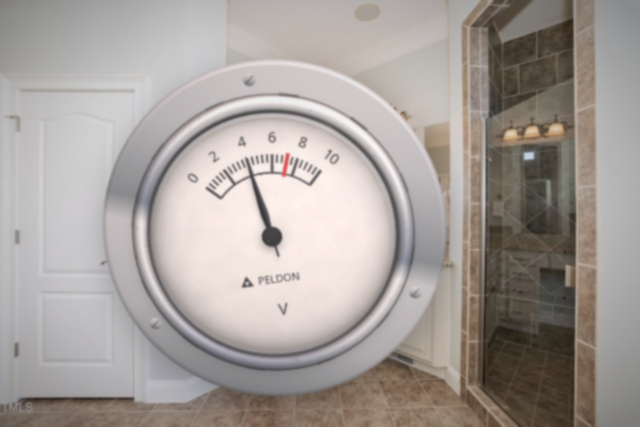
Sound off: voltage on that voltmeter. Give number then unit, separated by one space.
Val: 4 V
